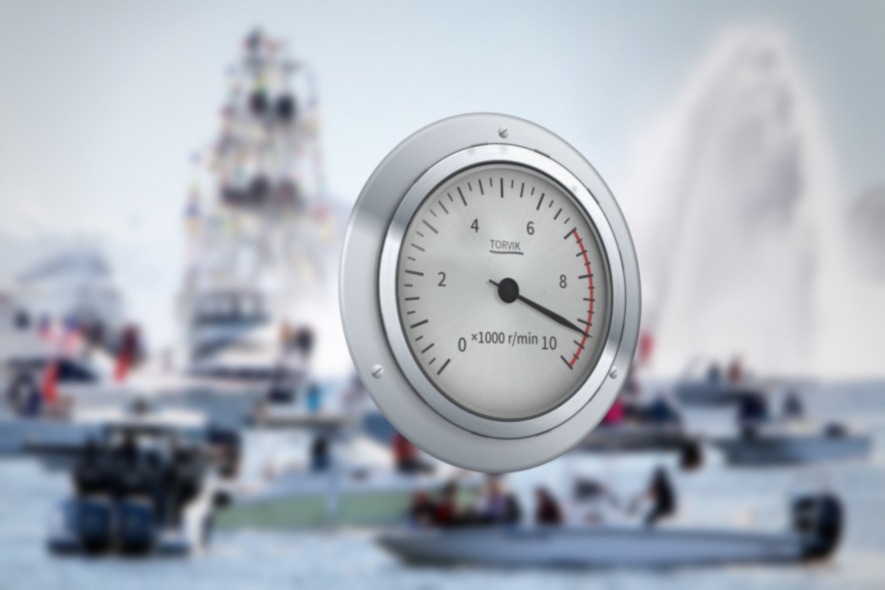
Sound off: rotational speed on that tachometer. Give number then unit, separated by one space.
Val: 9250 rpm
